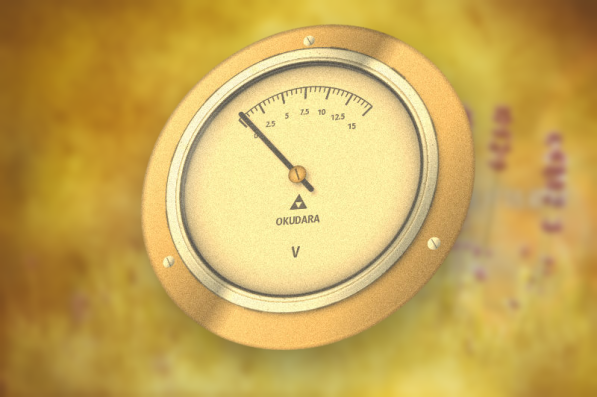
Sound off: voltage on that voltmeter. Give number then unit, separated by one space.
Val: 0.5 V
